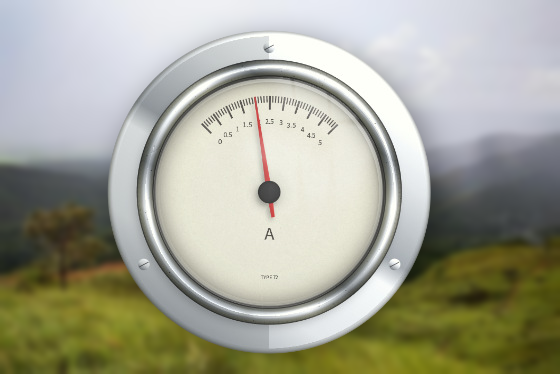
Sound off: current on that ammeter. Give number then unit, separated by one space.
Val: 2 A
